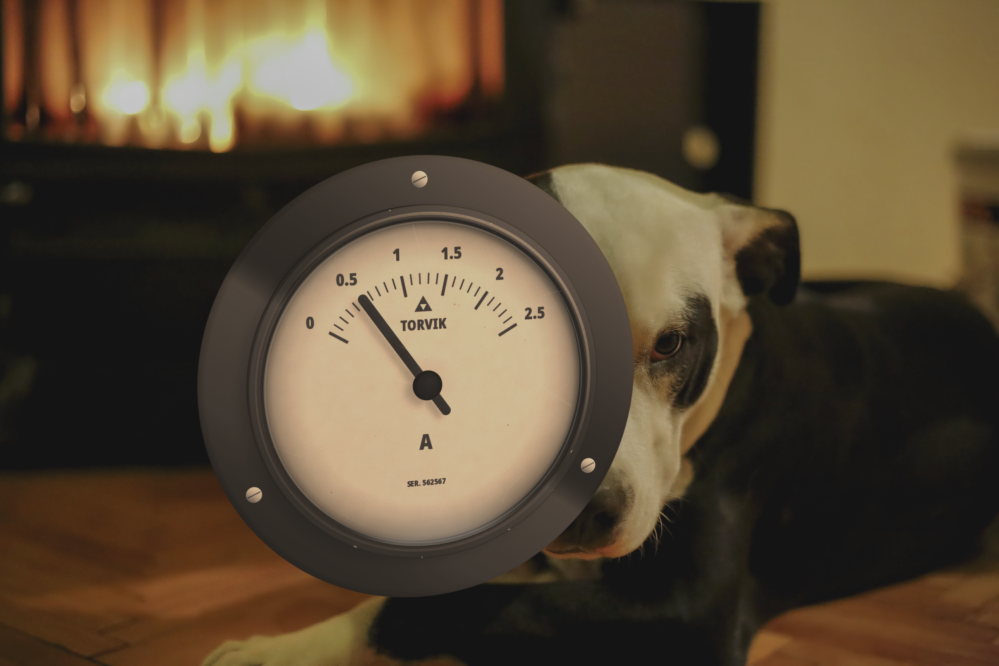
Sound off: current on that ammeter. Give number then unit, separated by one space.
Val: 0.5 A
